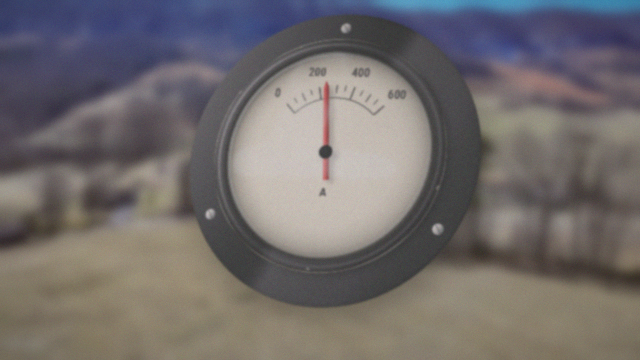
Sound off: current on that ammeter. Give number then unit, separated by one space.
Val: 250 A
